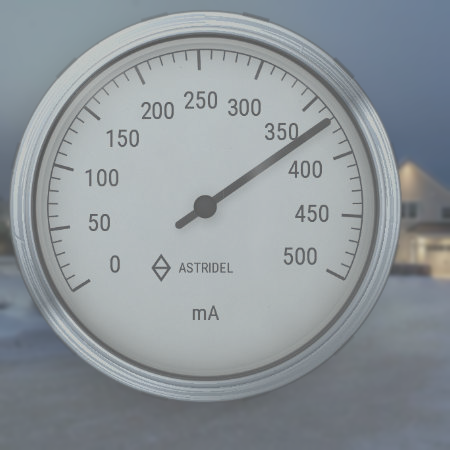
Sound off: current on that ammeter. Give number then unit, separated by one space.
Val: 370 mA
